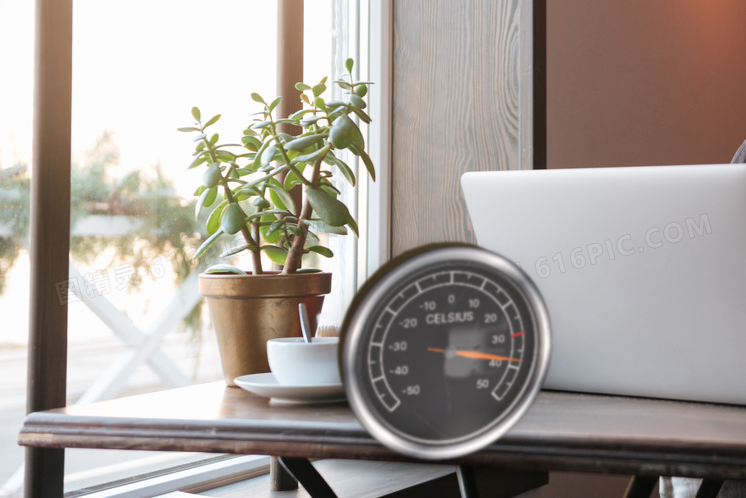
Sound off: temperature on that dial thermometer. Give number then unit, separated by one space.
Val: 37.5 °C
